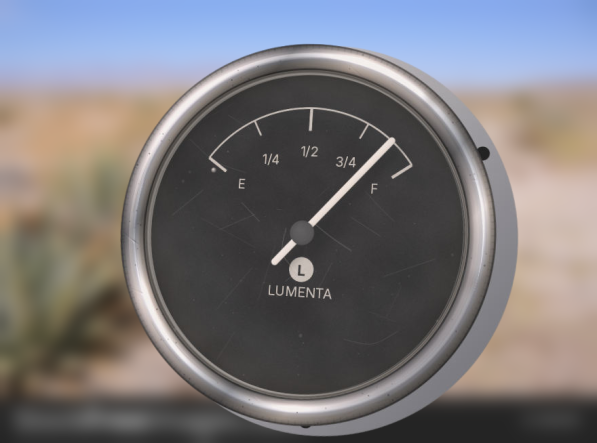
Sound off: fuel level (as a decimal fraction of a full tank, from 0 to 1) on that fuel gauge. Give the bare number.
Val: 0.875
